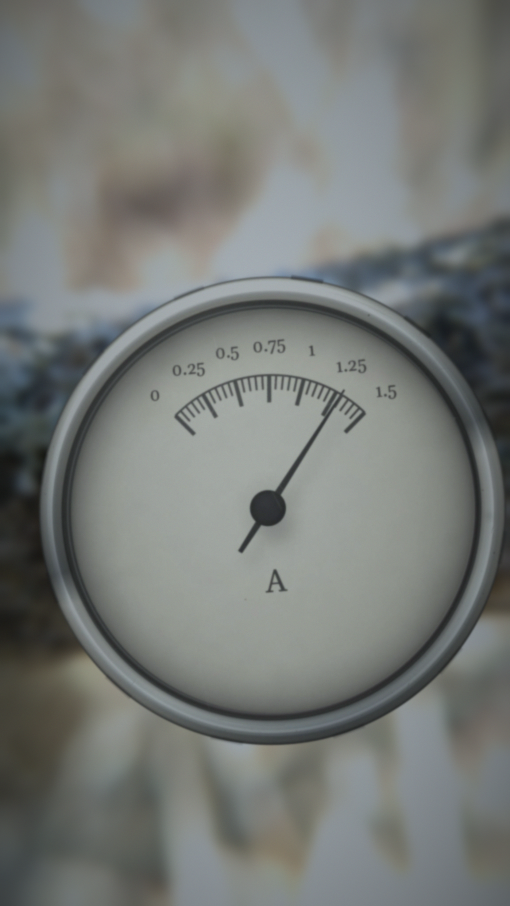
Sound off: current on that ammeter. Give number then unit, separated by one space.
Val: 1.3 A
